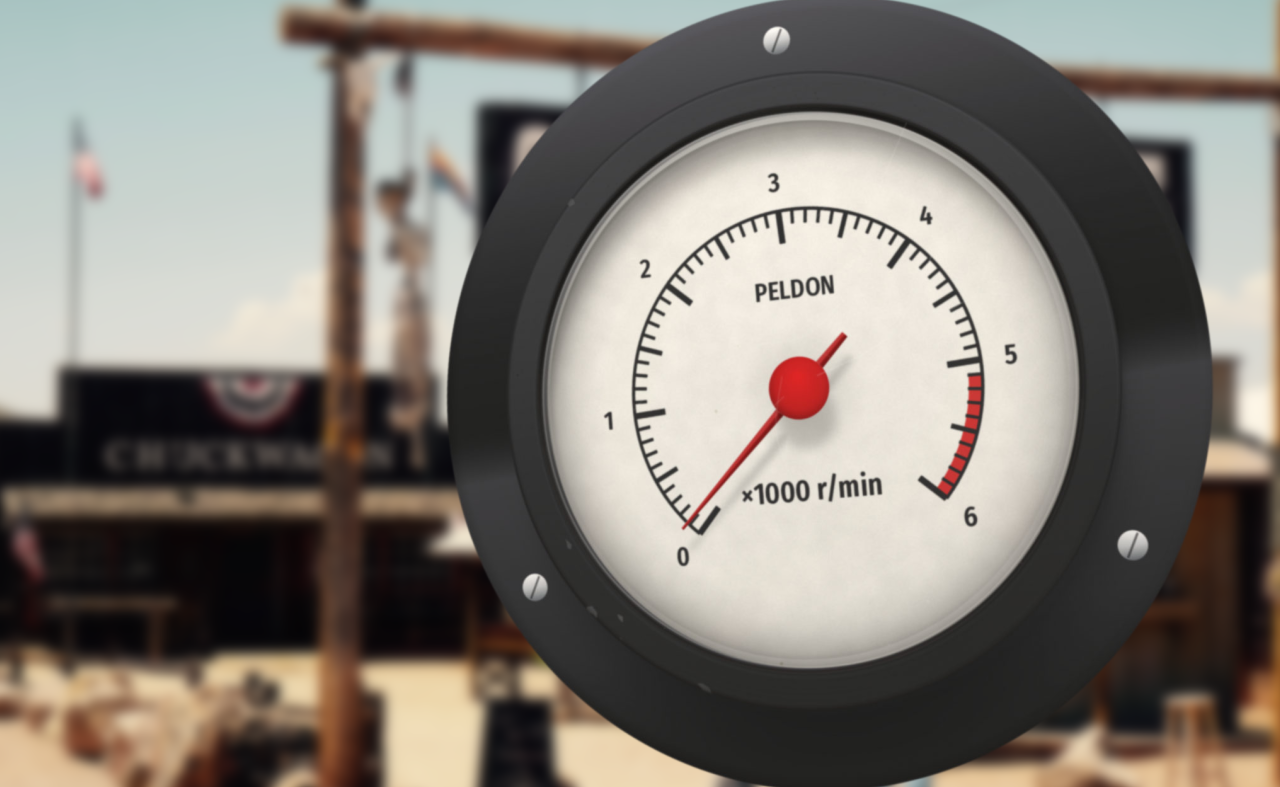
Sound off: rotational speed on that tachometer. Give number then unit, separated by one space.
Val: 100 rpm
